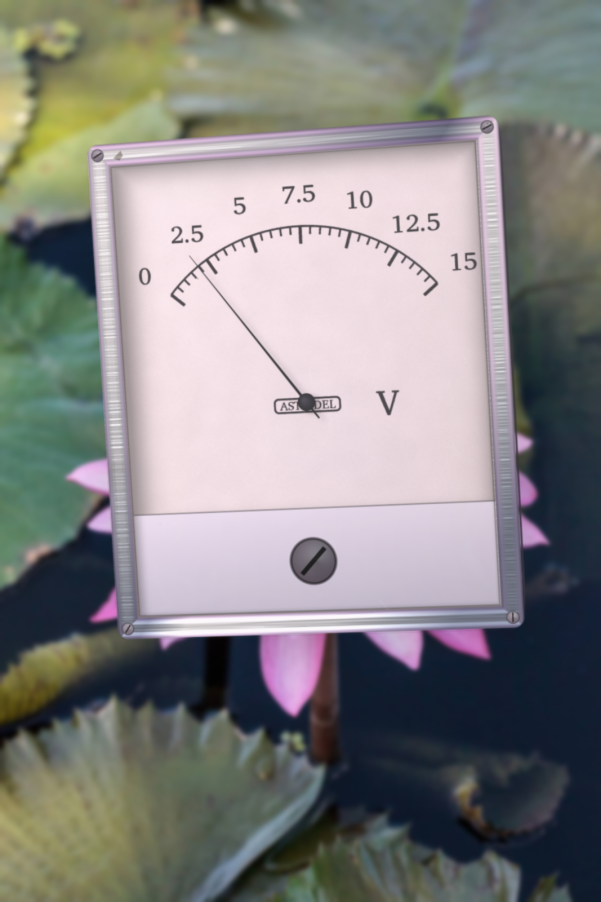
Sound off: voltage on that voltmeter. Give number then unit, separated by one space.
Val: 2 V
